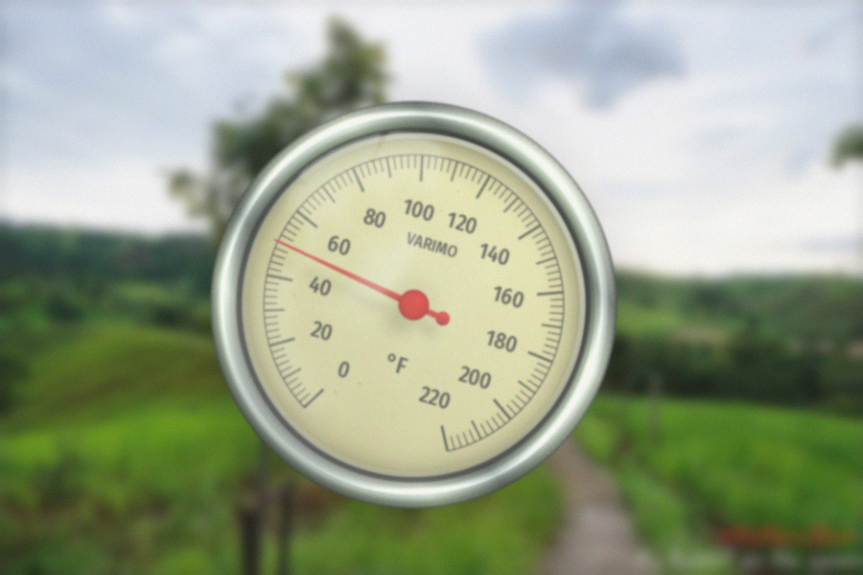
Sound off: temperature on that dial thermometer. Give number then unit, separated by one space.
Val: 50 °F
